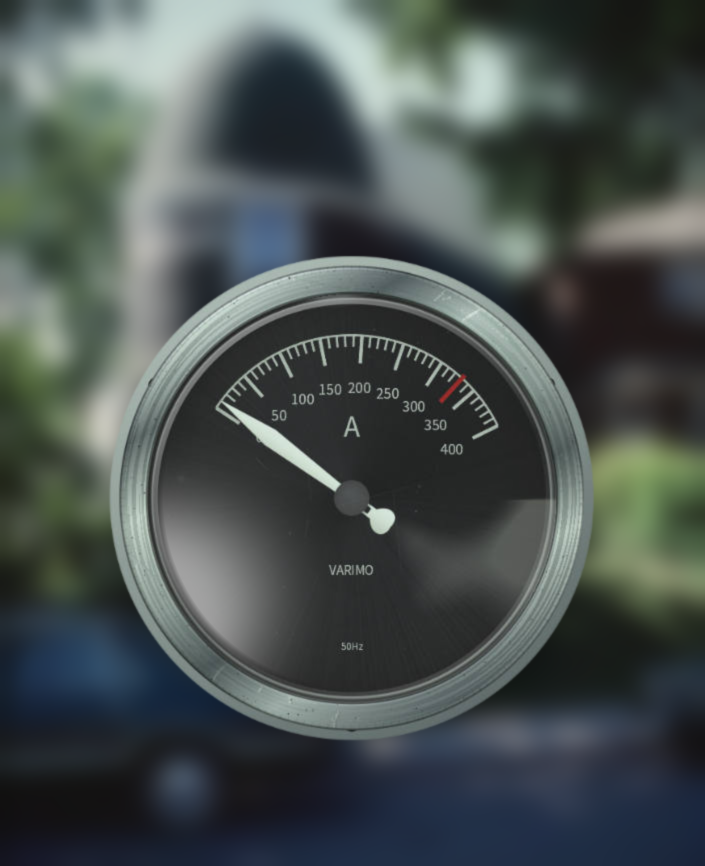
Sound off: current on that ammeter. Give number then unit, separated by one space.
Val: 10 A
